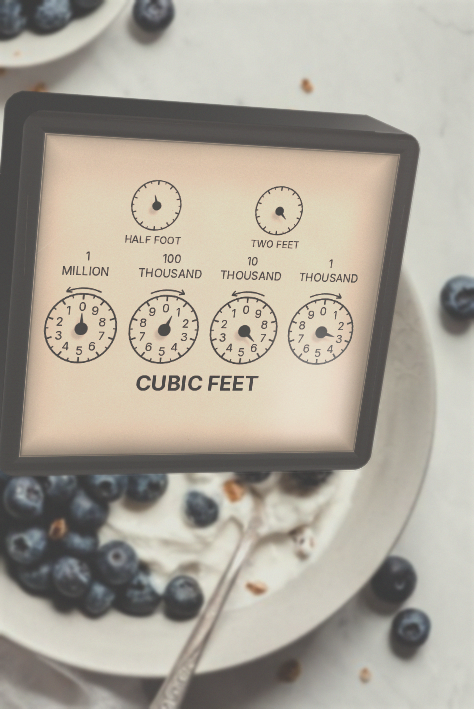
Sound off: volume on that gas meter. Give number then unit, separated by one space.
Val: 6300 ft³
